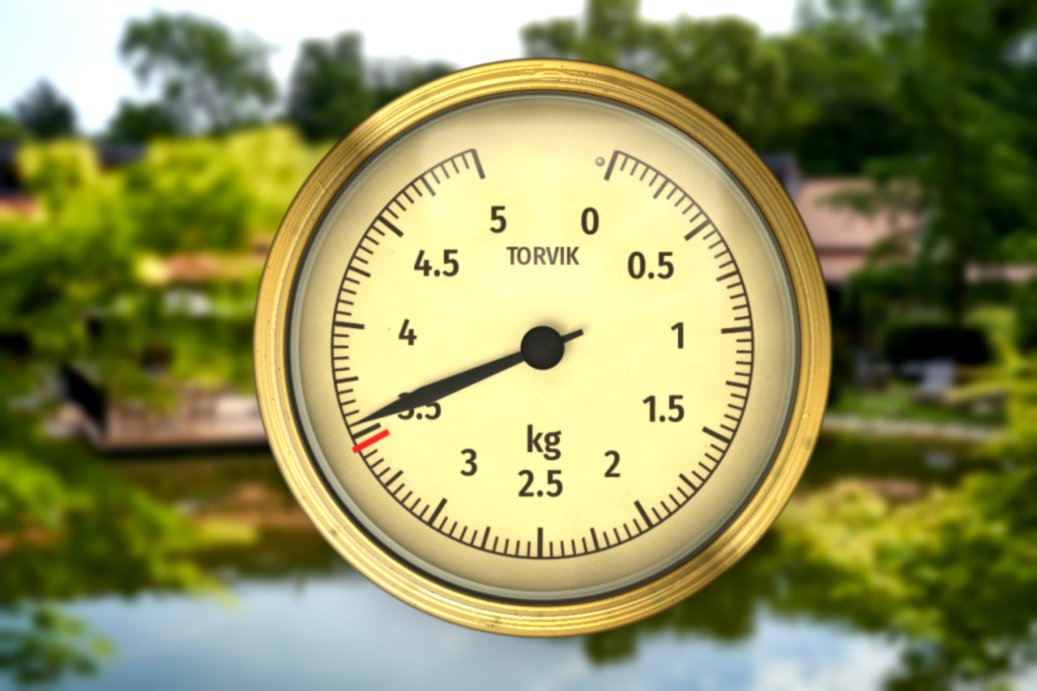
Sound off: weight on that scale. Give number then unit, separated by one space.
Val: 3.55 kg
